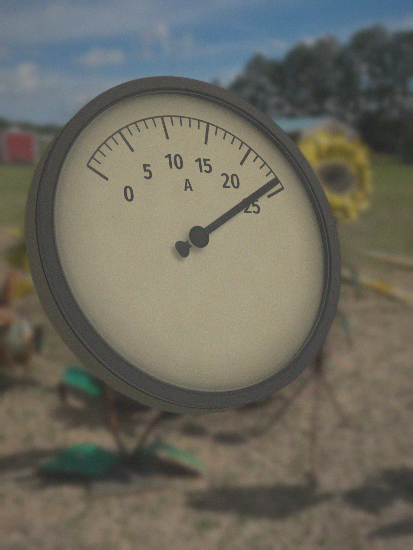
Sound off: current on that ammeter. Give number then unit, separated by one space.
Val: 24 A
